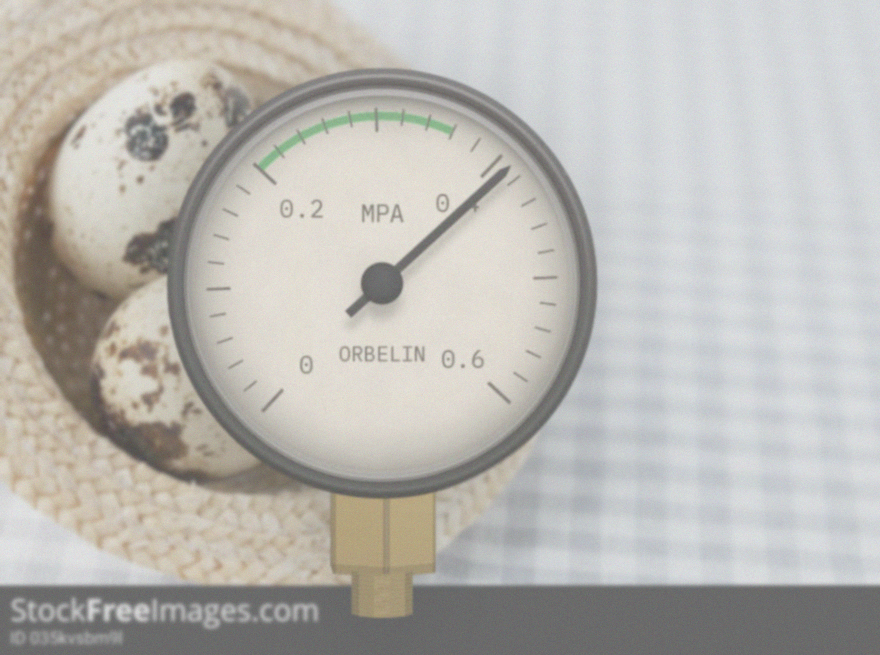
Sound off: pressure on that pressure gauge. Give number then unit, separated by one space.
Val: 0.41 MPa
